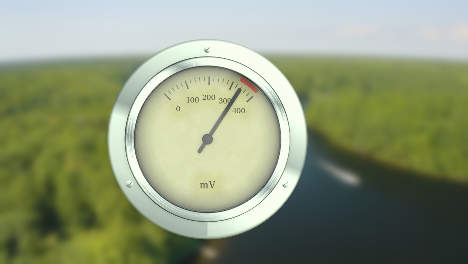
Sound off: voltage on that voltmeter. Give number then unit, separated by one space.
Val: 340 mV
